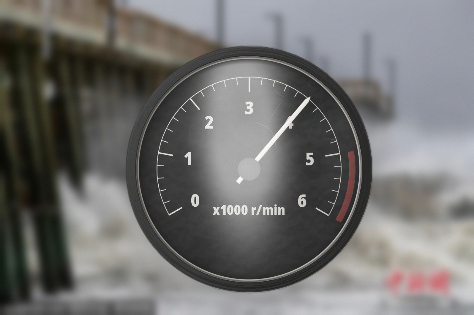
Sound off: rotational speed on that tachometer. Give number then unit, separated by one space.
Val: 4000 rpm
